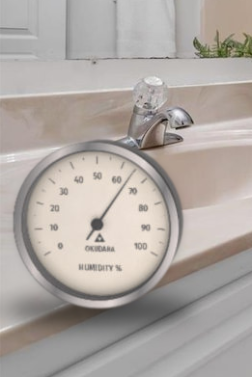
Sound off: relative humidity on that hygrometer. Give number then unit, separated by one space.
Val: 65 %
